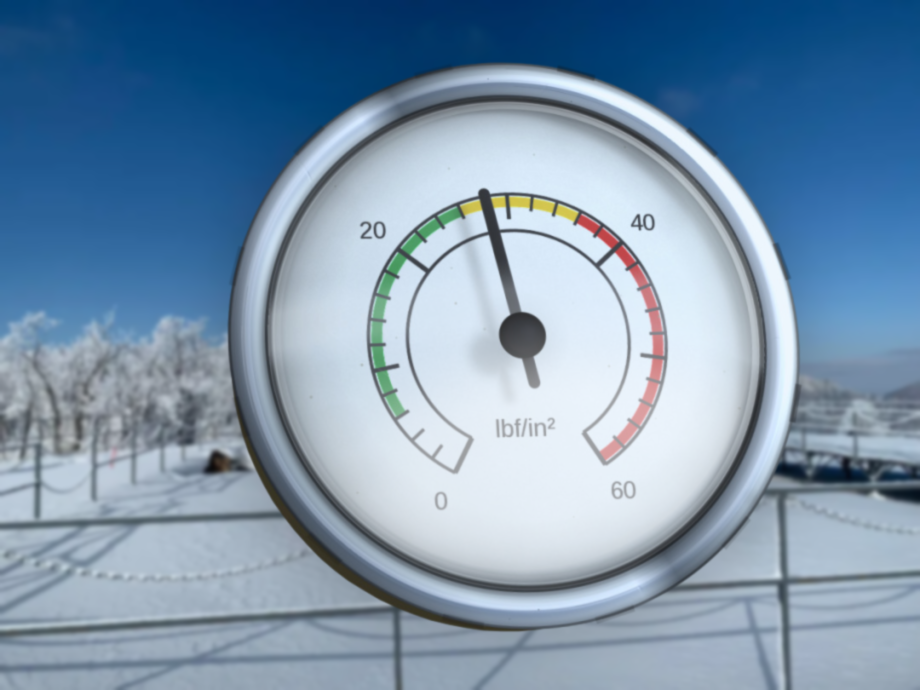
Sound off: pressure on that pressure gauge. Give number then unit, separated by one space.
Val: 28 psi
